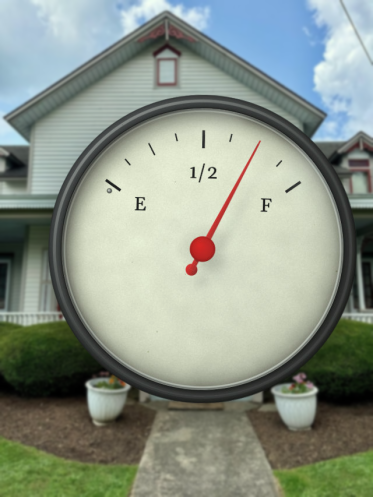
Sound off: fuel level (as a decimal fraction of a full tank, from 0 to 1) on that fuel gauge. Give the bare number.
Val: 0.75
